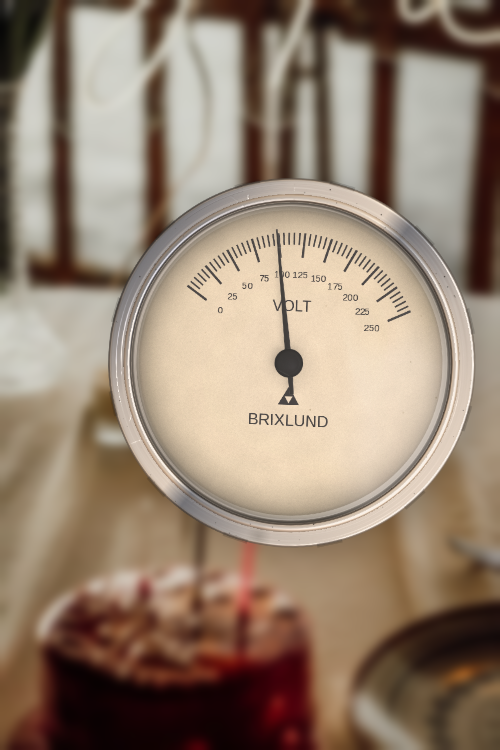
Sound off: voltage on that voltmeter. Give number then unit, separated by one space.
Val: 100 V
